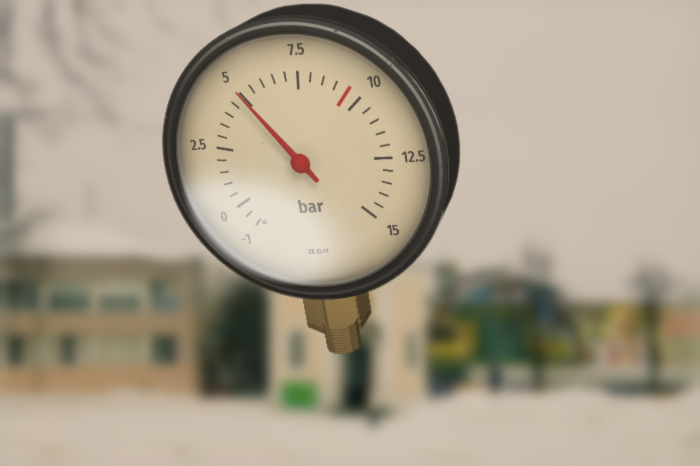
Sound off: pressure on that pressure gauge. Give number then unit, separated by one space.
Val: 5 bar
